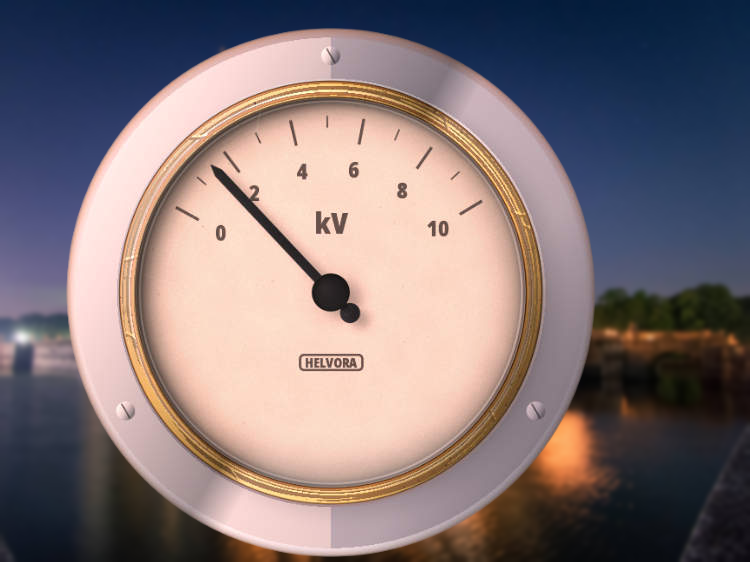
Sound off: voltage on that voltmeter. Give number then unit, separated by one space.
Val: 1.5 kV
